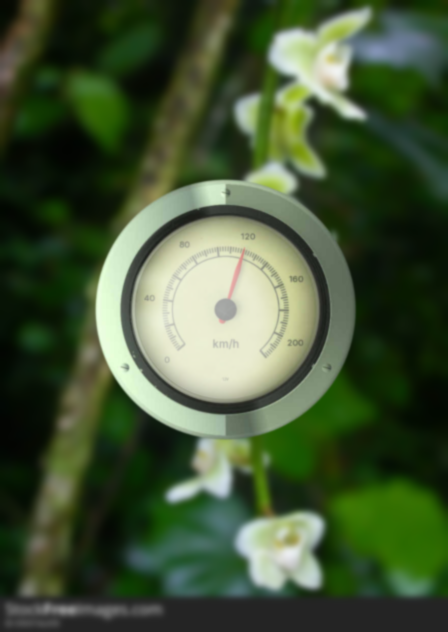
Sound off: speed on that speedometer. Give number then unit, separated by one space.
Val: 120 km/h
